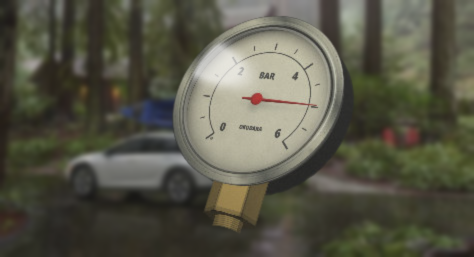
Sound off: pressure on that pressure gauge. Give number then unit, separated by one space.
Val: 5 bar
